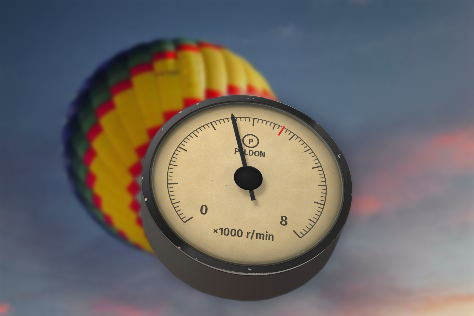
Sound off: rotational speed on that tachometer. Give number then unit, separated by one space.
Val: 3500 rpm
